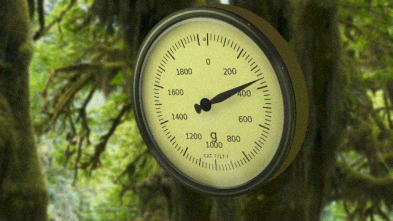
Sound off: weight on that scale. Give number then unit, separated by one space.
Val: 360 g
